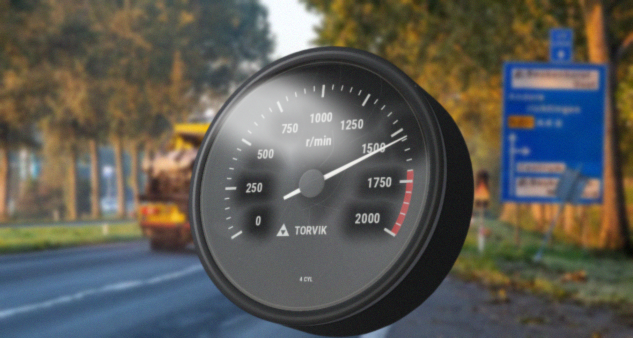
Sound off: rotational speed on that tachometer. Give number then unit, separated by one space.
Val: 1550 rpm
